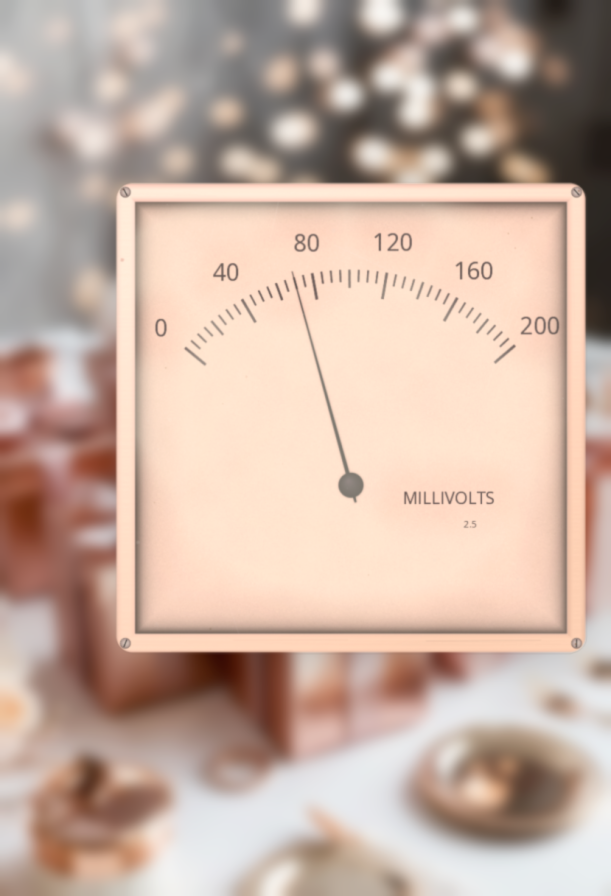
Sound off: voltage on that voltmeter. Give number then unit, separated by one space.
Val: 70 mV
